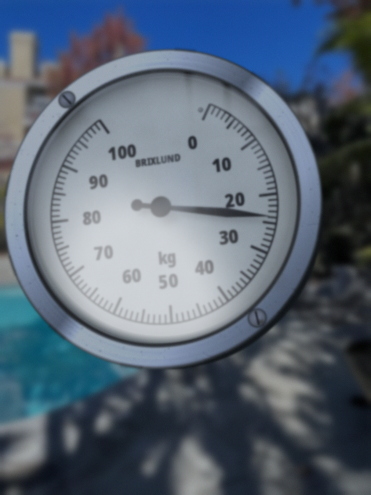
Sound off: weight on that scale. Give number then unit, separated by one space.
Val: 24 kg
